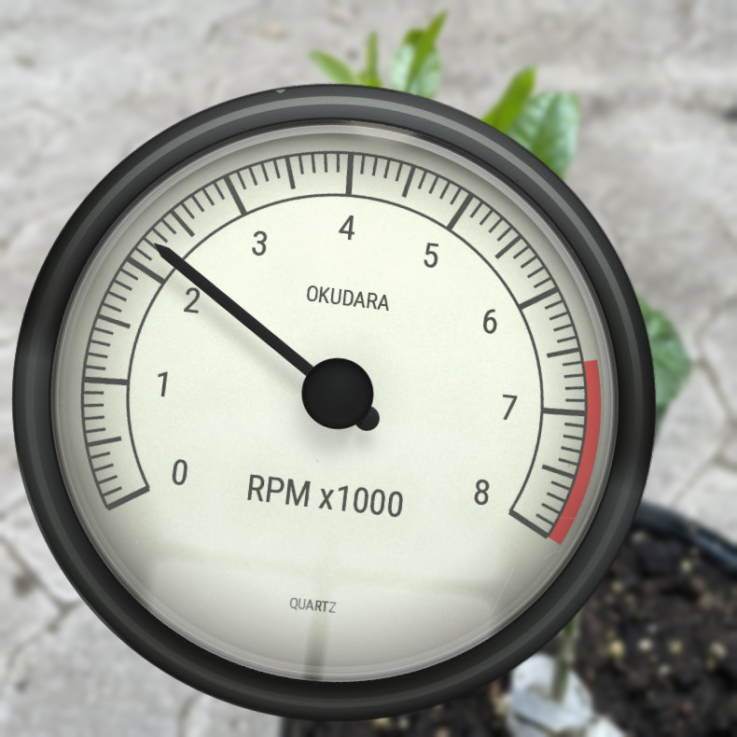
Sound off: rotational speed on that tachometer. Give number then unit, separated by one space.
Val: 2200 rpm
